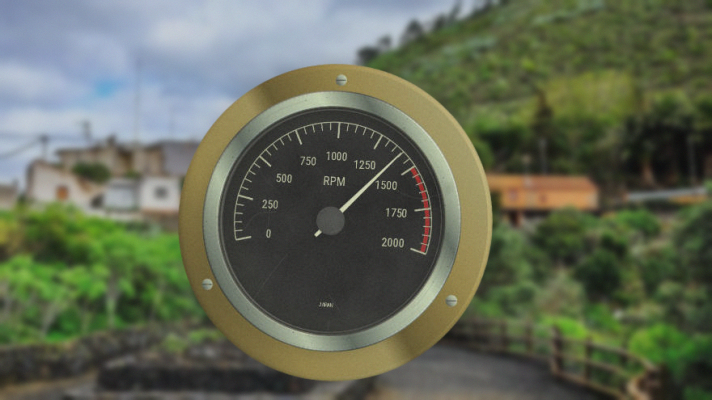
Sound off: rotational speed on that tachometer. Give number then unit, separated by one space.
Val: 1400 rpm
